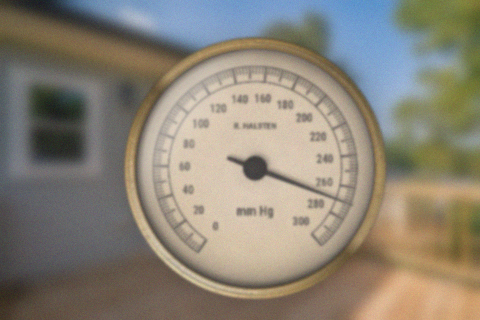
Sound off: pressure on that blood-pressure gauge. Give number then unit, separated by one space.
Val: 270 mmHg
